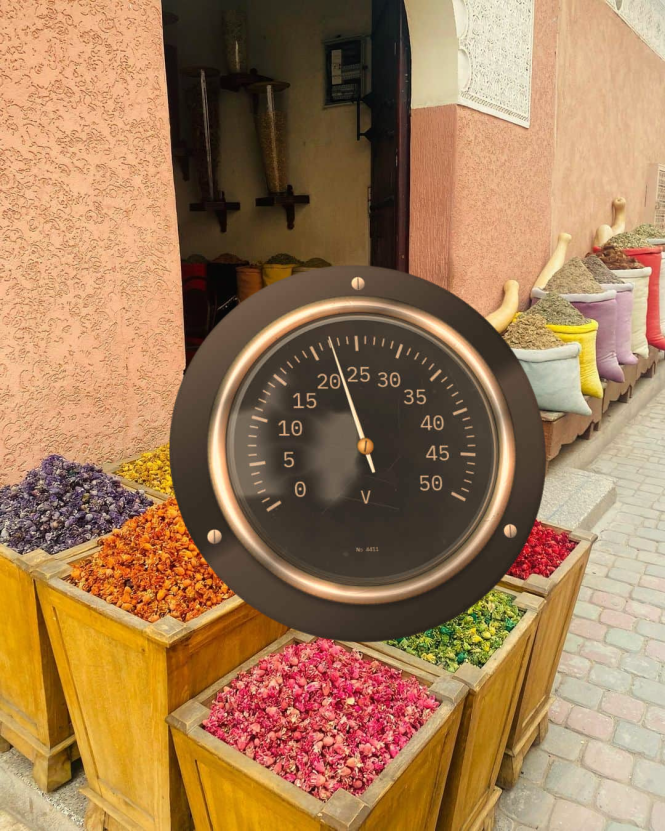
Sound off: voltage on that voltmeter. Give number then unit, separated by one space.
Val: 22 V
